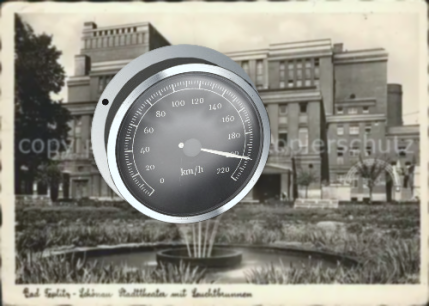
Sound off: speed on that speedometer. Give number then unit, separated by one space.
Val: 200 km/h
